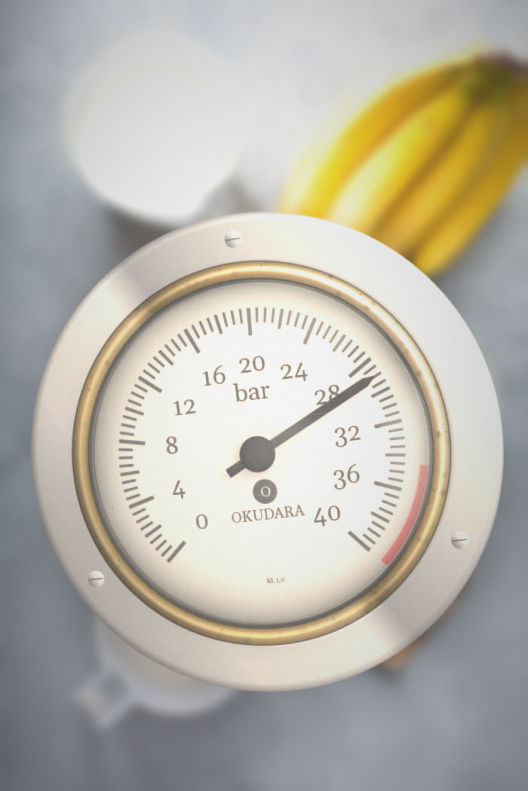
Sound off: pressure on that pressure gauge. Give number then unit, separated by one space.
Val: 29 bar
